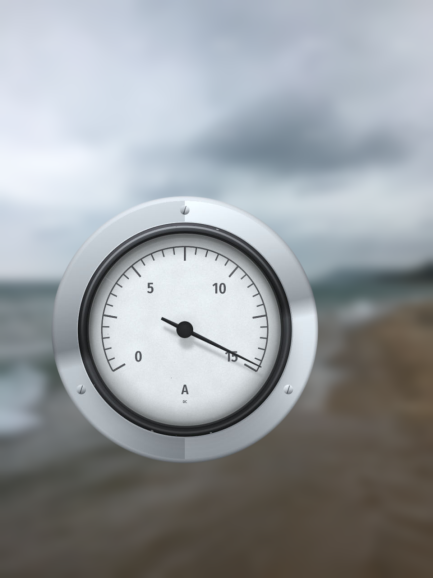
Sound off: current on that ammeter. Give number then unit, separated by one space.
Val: 14.75 A
